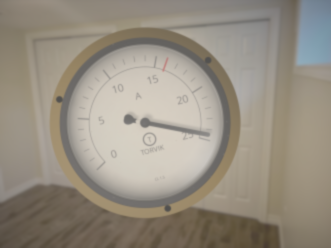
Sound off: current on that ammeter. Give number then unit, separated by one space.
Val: 24.5 A
